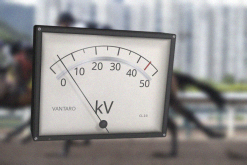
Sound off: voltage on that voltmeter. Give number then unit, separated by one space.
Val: 5 kV
